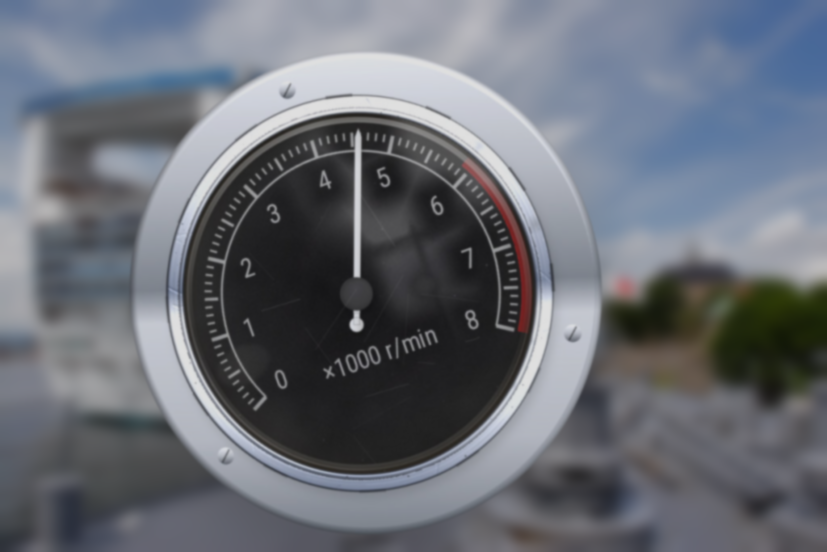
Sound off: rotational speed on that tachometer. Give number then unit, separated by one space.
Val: 4600 rpm
